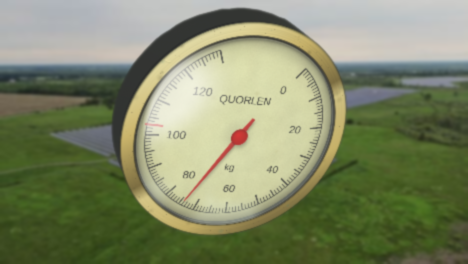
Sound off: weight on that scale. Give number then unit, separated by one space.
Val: 75 kg
